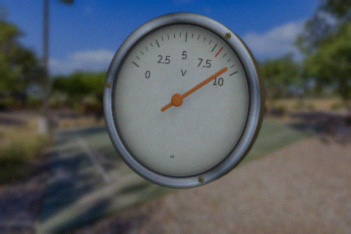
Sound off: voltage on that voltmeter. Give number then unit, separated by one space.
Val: 9.5 V
